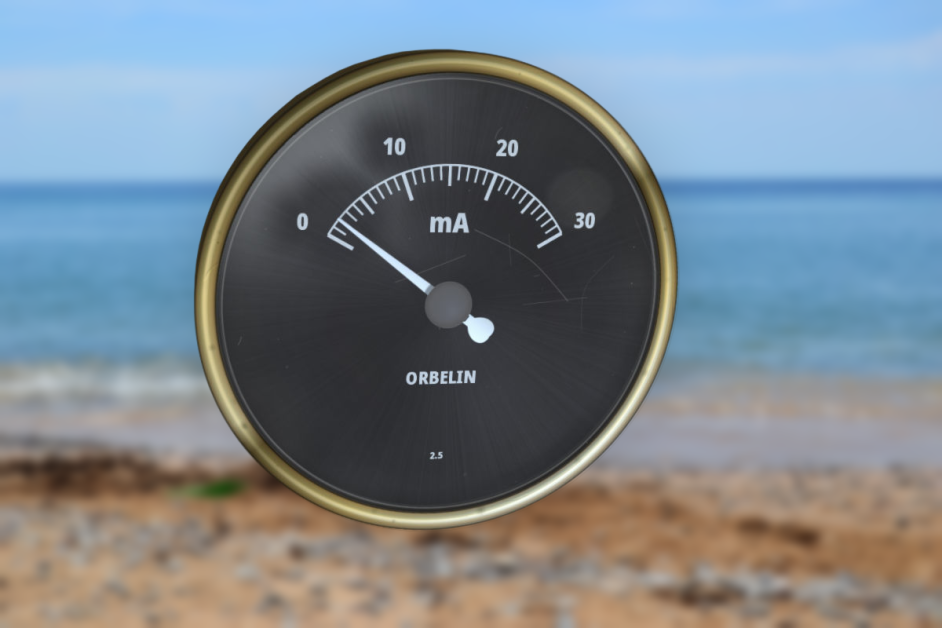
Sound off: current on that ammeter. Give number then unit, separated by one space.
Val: 2 mA
